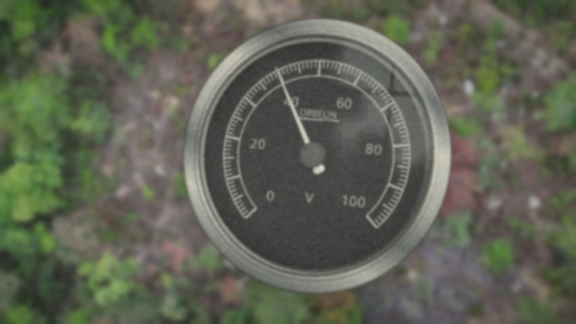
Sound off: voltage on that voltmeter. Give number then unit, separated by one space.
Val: 40 V
